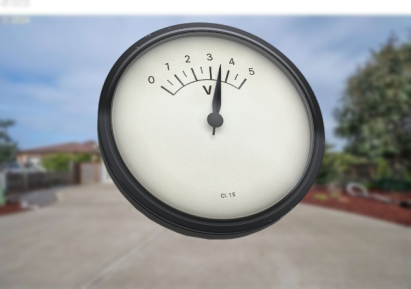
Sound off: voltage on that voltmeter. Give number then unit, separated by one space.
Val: 3.5 V
